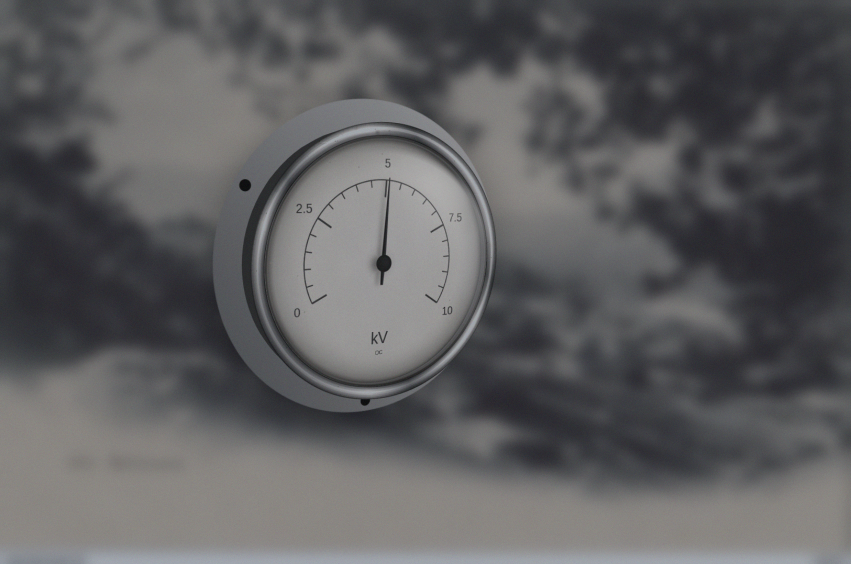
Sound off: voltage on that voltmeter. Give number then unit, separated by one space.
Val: 5 kV
